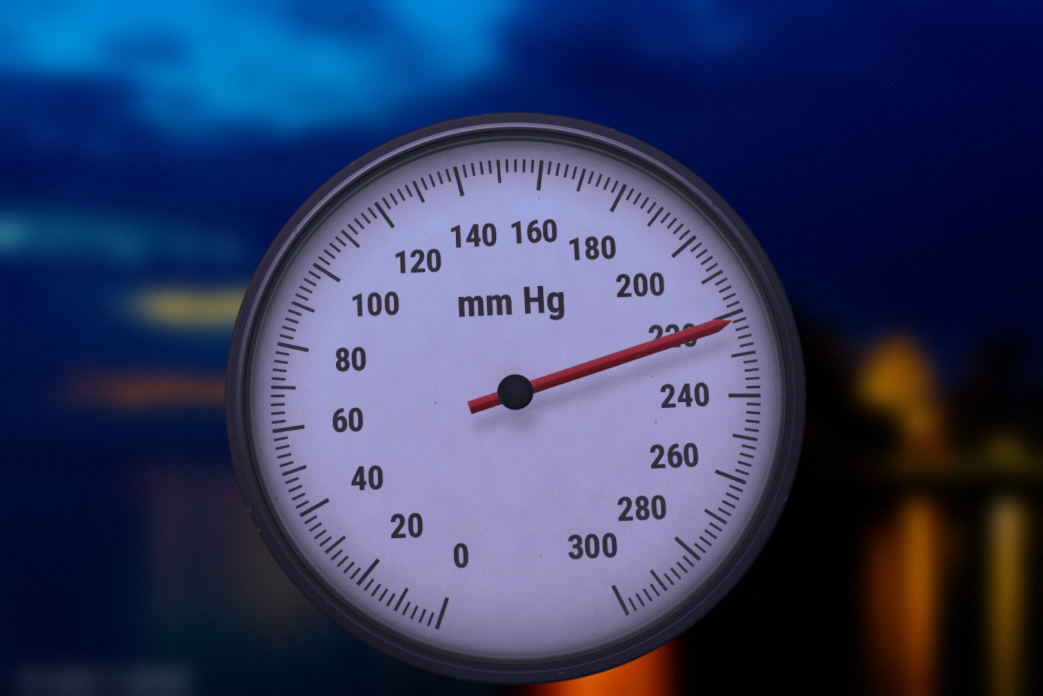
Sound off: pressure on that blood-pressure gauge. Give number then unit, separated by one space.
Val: 222 mmHg
